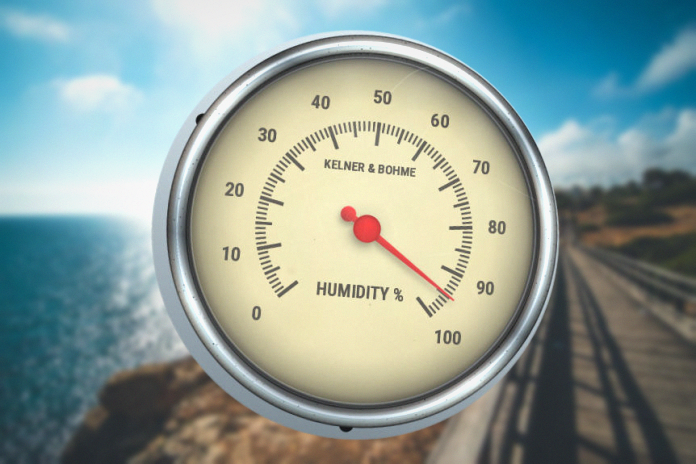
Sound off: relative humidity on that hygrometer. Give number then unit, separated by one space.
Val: 95 %
